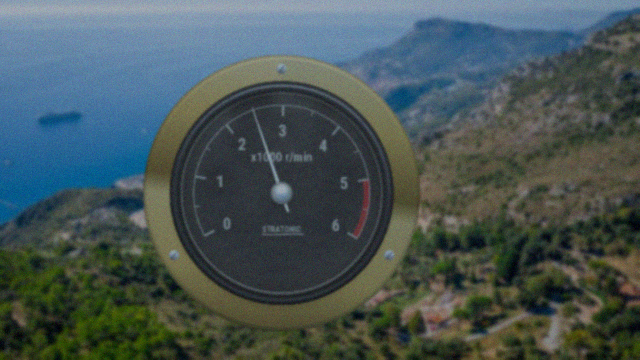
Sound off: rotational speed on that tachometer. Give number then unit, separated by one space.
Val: 2500 rpm
